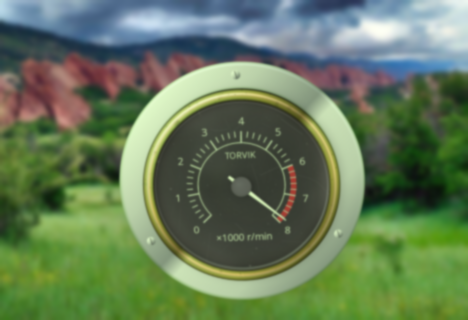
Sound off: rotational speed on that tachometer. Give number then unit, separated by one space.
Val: 7800 rpm
